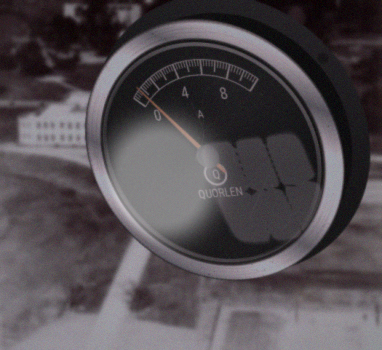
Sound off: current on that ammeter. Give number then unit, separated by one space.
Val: 1 A
